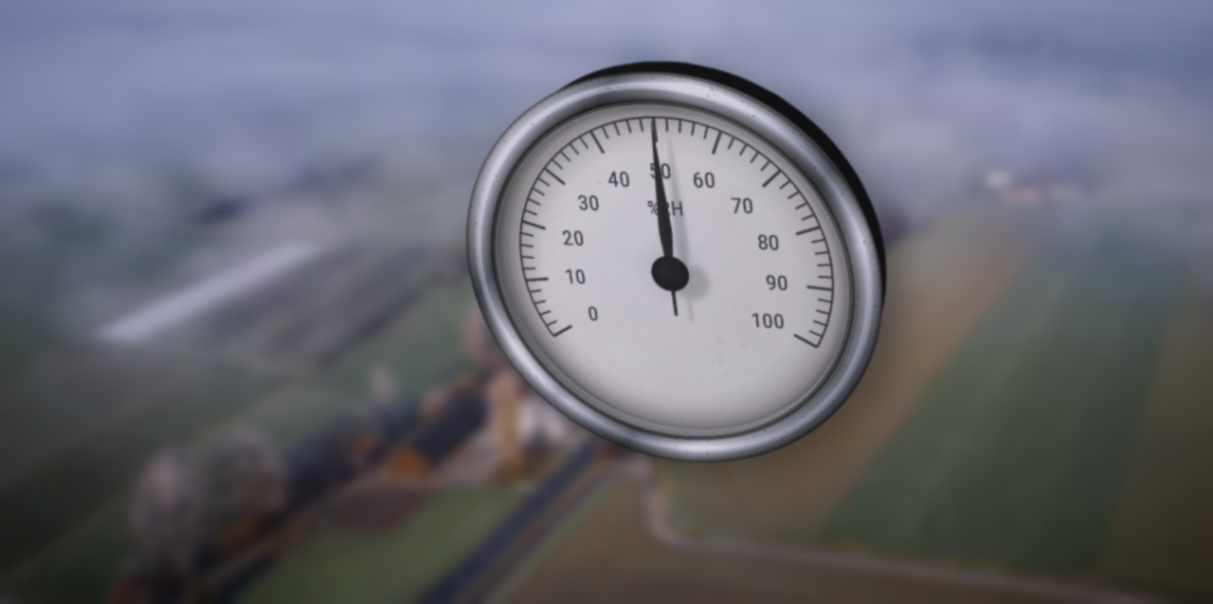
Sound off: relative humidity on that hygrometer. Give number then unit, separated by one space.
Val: 50 %
